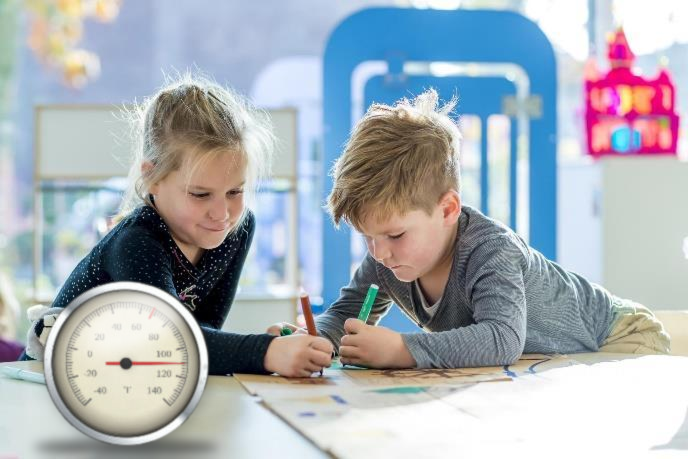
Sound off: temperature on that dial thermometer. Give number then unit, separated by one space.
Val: 110 °F
